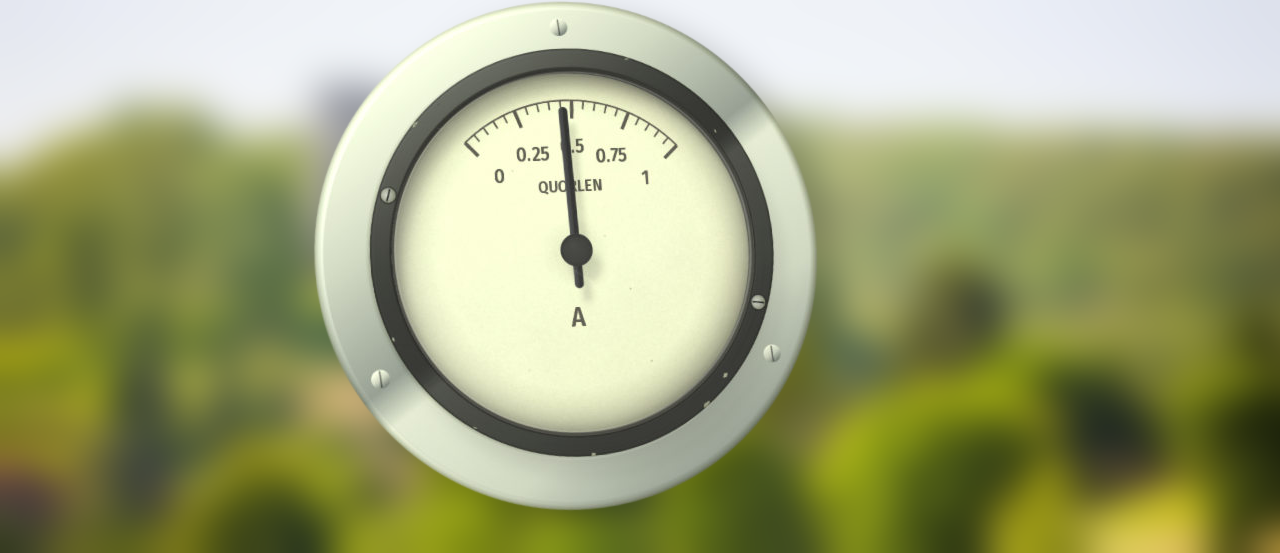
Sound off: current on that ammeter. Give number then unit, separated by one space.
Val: 0.45 A
